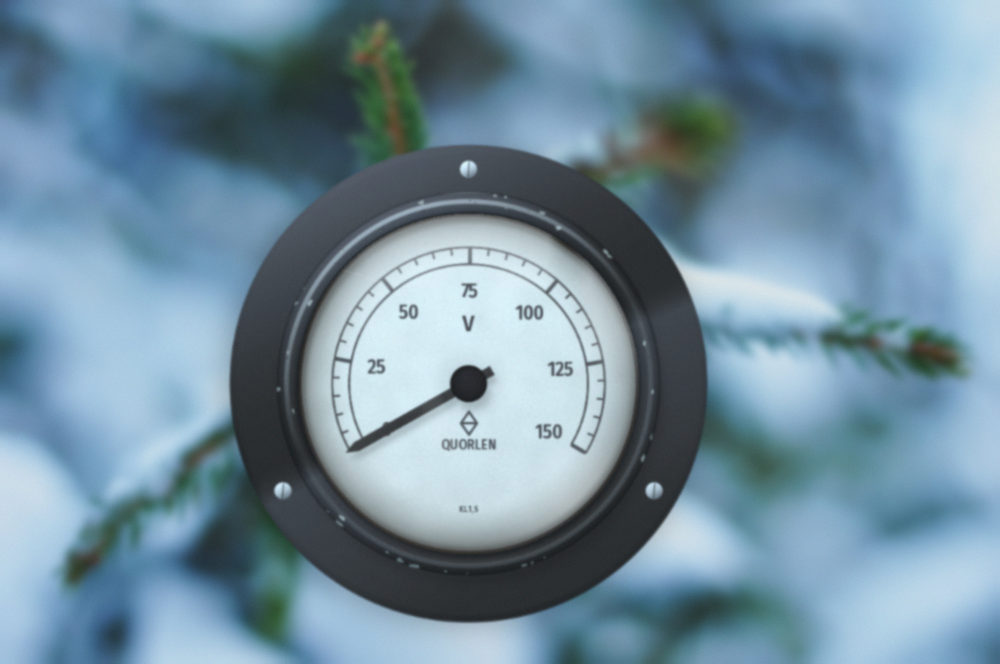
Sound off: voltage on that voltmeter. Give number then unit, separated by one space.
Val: 0 V
